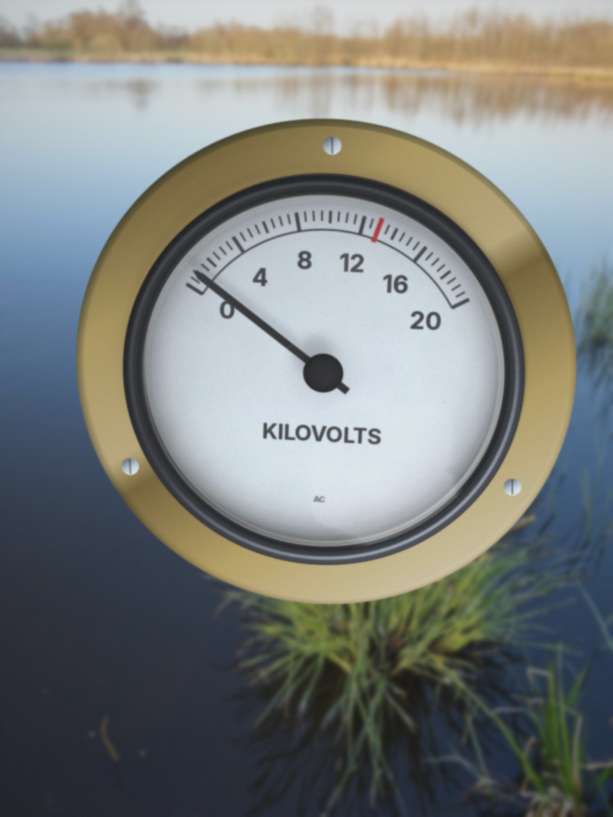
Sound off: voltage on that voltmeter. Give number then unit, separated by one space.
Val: 1 kV
